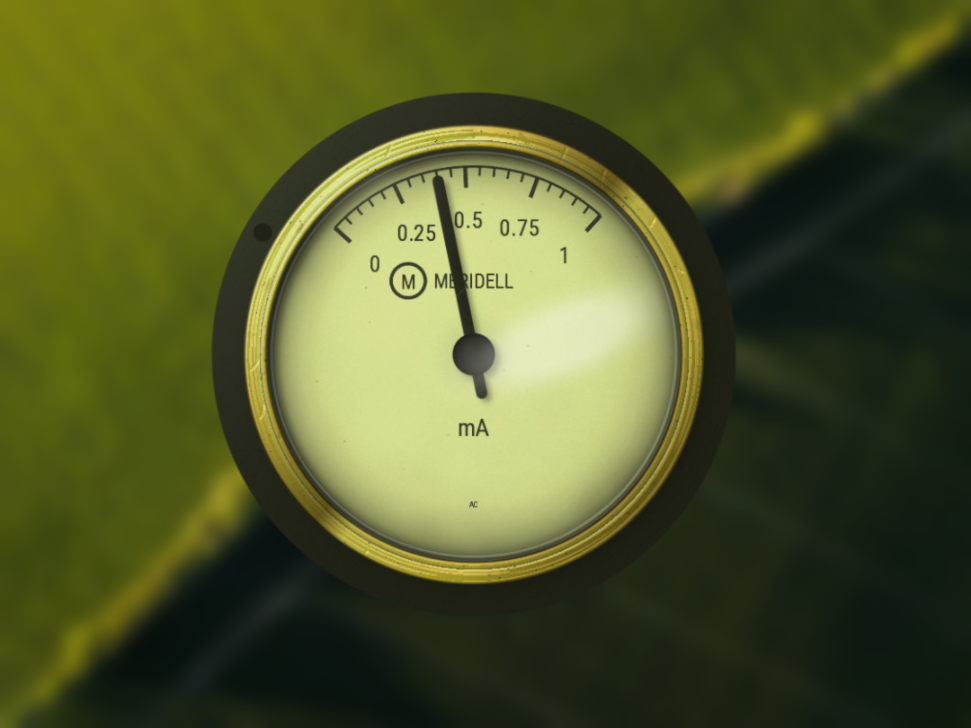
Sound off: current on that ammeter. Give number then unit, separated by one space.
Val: 0.4 mA
